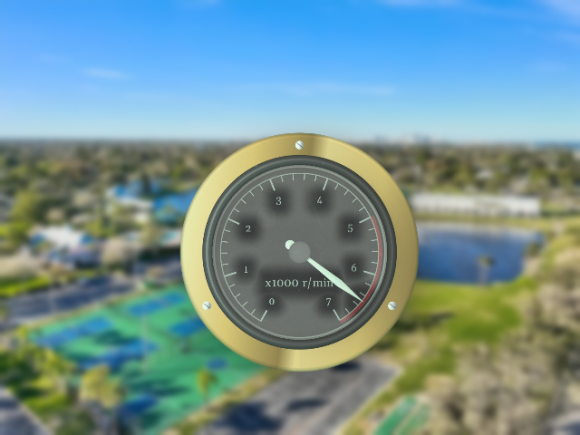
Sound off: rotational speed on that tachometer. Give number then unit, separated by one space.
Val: 6500 rpm
